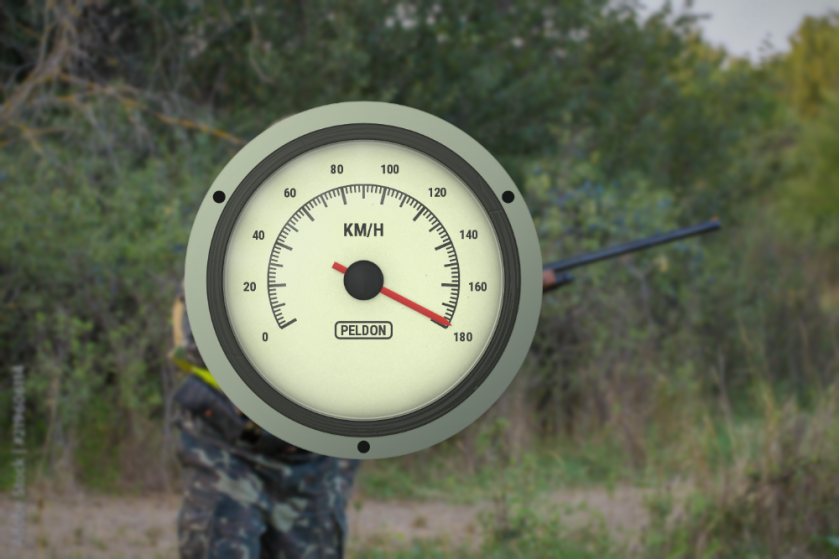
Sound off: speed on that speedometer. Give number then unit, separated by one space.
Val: 178 km/h
